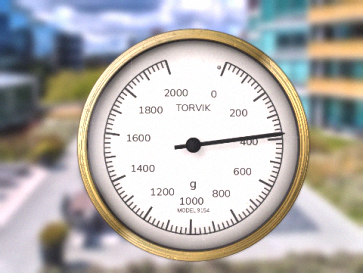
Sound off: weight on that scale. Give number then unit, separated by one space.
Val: 380 g
